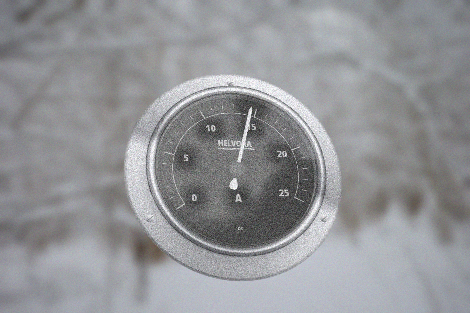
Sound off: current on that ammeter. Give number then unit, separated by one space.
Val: 14.5 A
